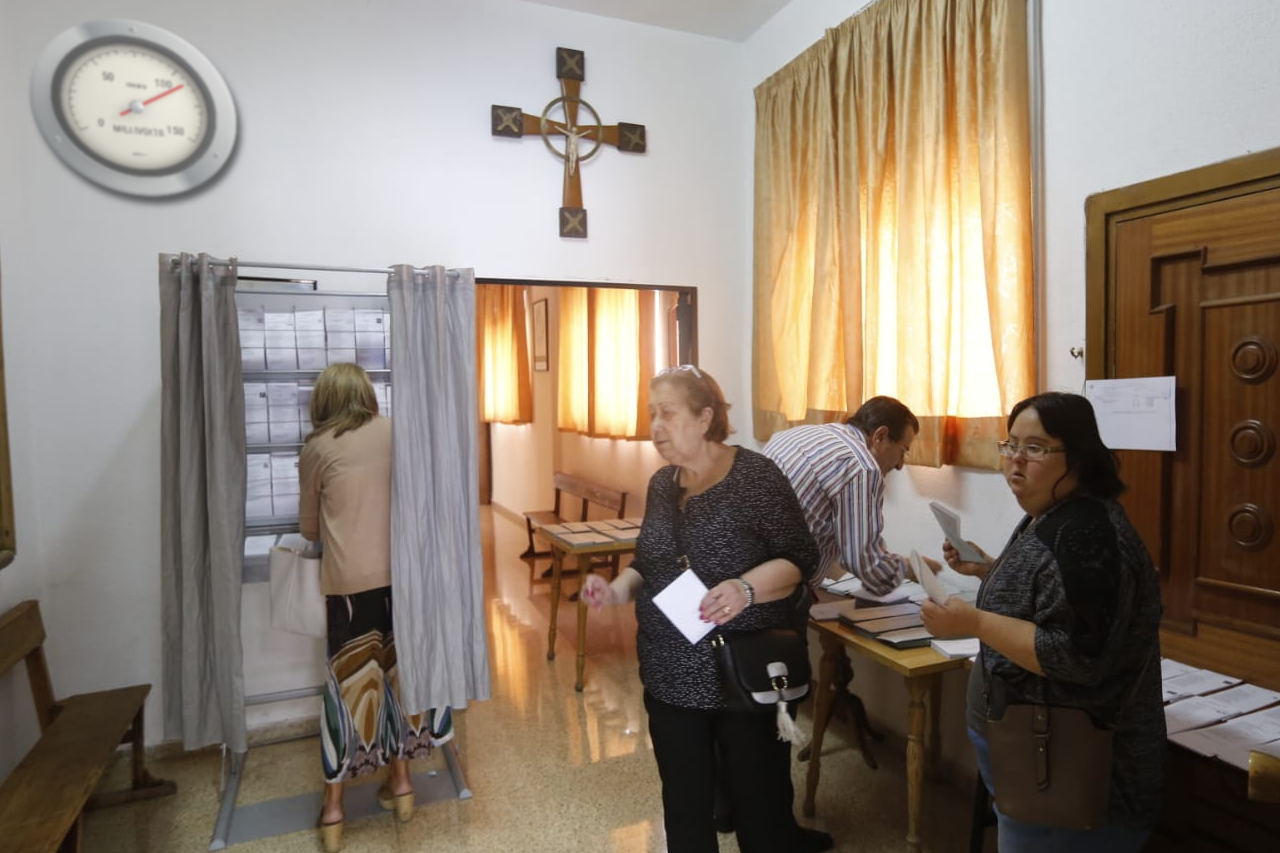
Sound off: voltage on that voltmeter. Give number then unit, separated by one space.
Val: 110 mV
